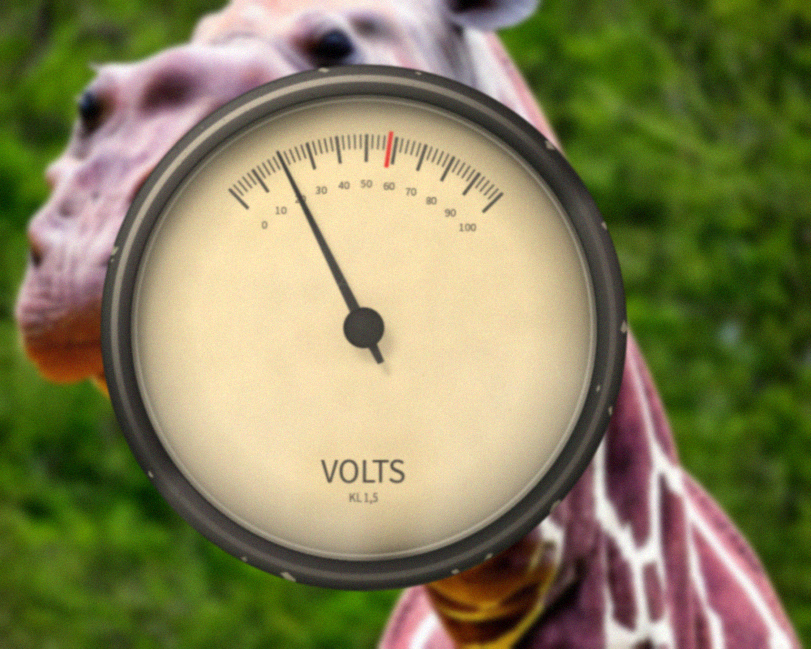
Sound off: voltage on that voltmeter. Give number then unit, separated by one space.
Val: 20 V
